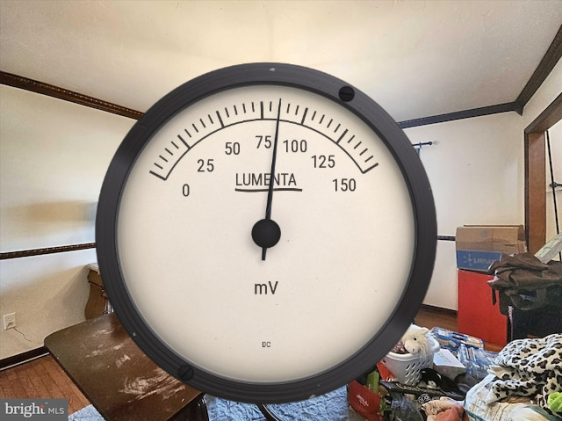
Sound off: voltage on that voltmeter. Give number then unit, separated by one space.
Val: 85 mV
